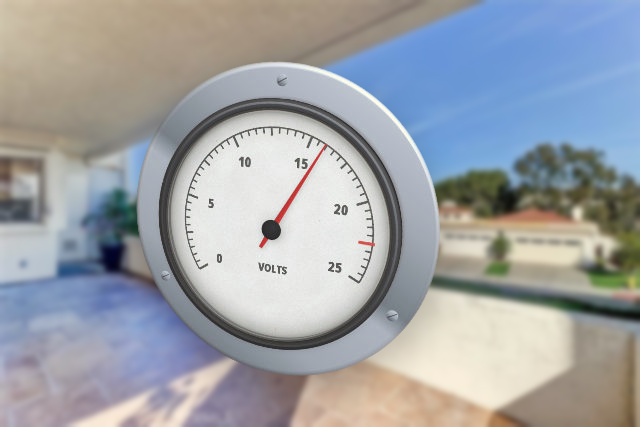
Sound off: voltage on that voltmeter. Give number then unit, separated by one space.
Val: 16 V
